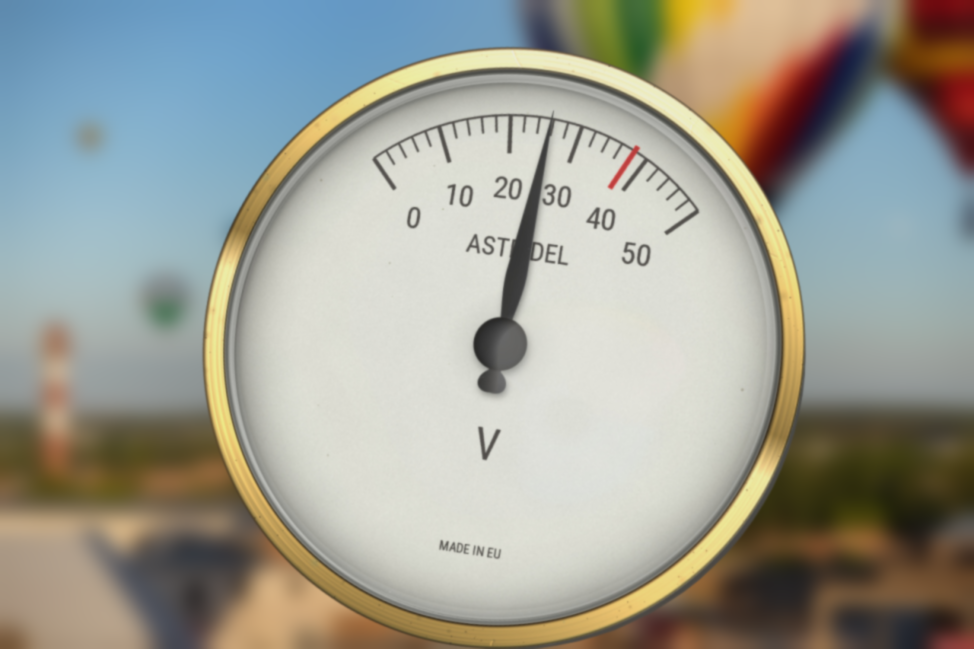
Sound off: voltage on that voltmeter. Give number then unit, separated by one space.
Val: 26 V
